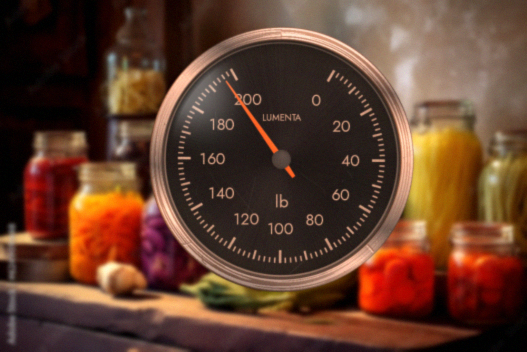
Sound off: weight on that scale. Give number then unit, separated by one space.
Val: 196 lb
